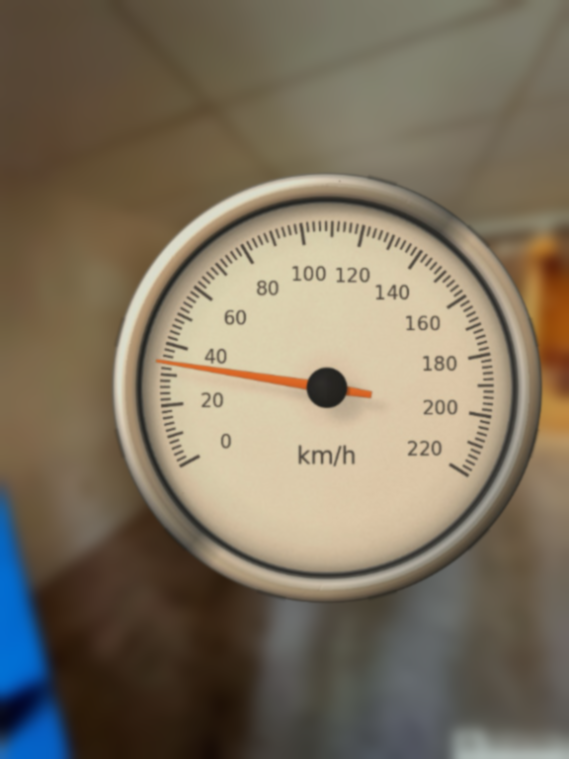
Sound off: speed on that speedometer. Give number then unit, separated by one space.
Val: 34 km/h
